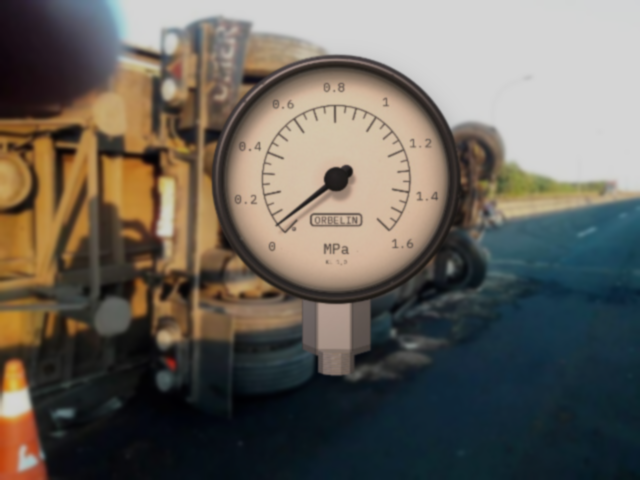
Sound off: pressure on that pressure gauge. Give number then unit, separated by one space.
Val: 0.05 MPa
